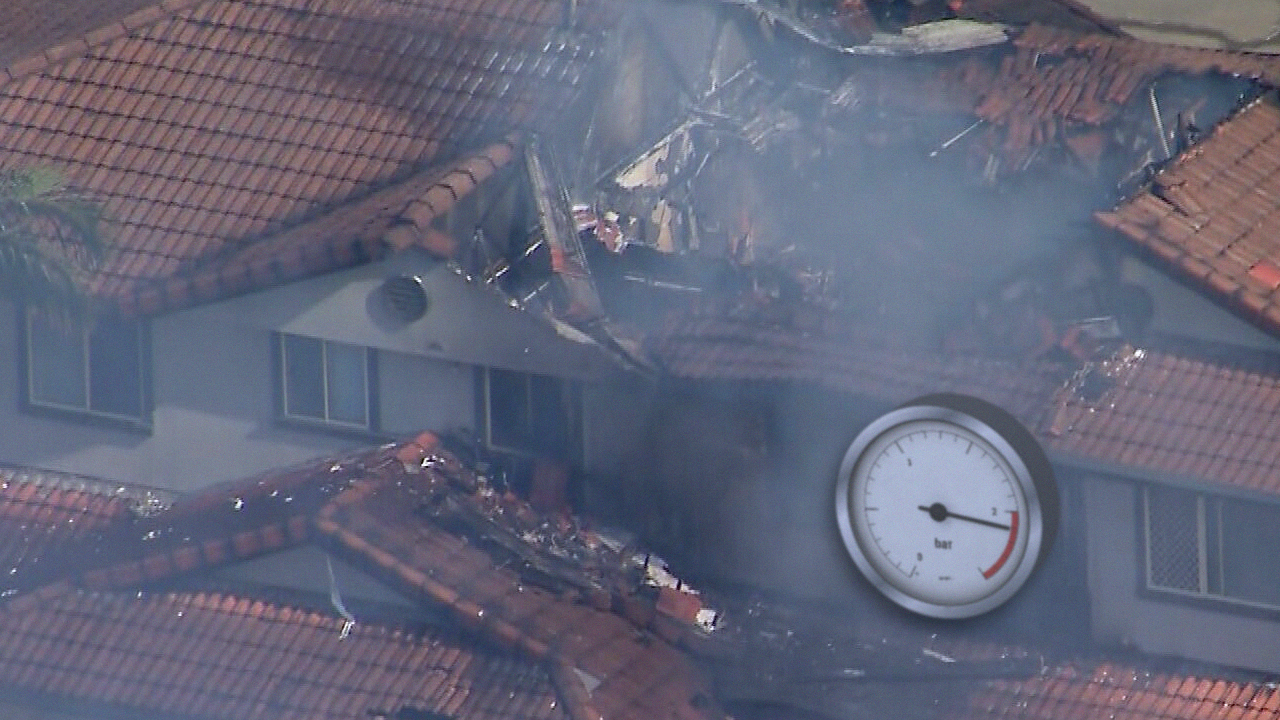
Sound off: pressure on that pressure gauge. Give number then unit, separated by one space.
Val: 2.1 bar
